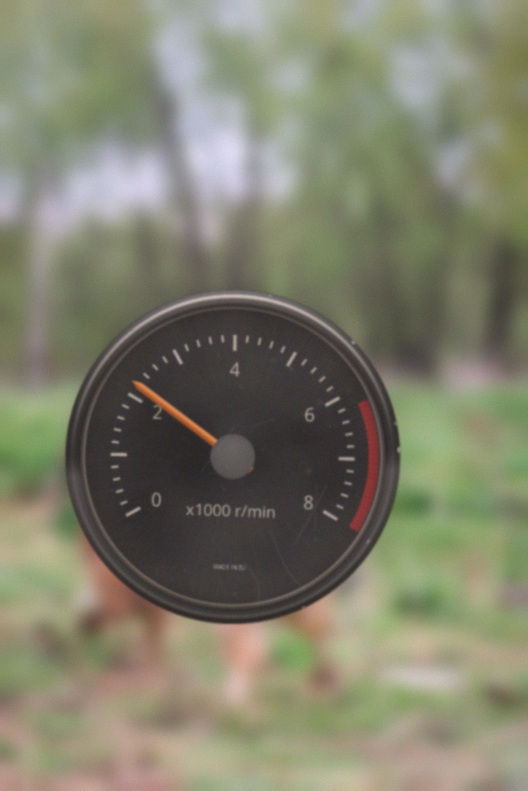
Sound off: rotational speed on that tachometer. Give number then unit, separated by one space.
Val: 2200 rpm
